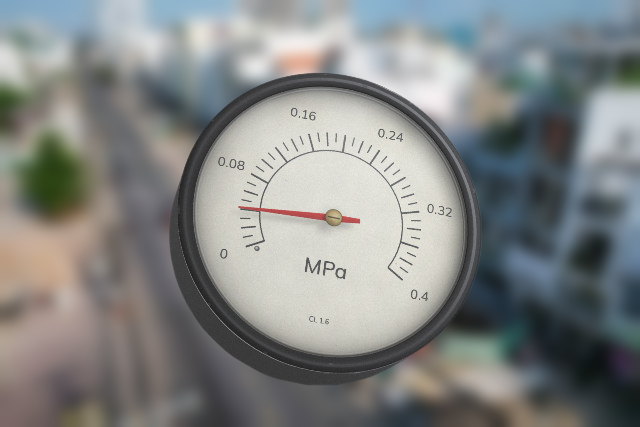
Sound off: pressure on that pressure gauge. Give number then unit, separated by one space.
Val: 0.04 MPa
